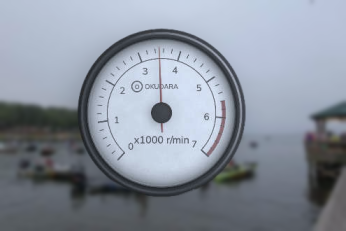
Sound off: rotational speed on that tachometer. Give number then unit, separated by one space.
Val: 3500 rpm
